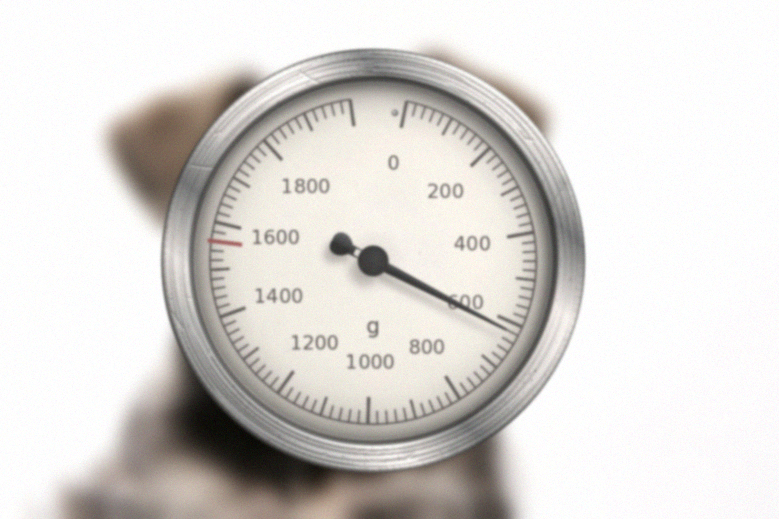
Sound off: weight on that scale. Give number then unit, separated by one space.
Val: 620 g
